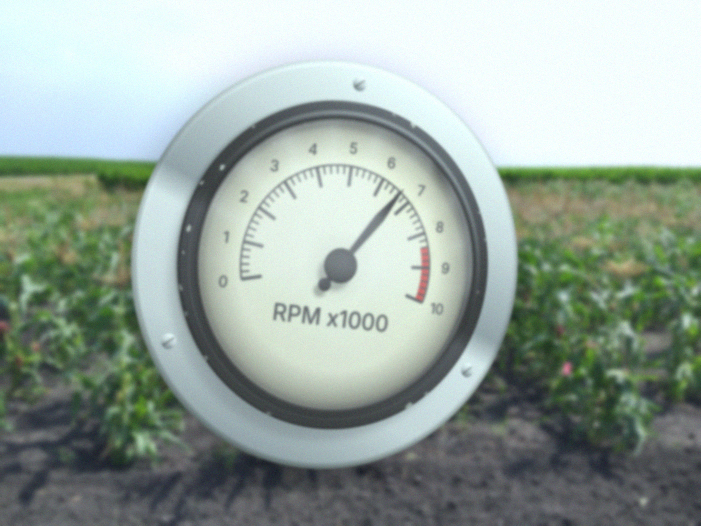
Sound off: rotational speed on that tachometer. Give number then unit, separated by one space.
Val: 6600 rpm
